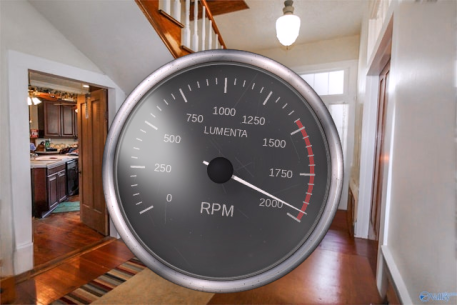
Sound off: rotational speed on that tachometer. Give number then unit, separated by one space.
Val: 1950 rpm
